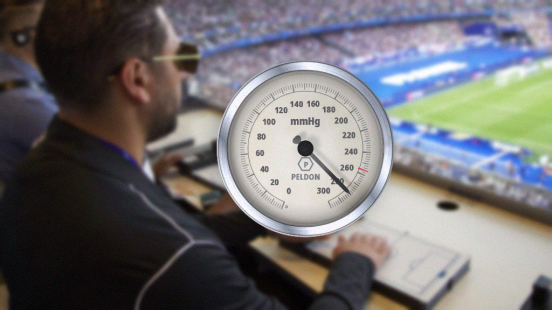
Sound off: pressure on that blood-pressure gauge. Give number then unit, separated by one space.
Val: 280 mmHg
